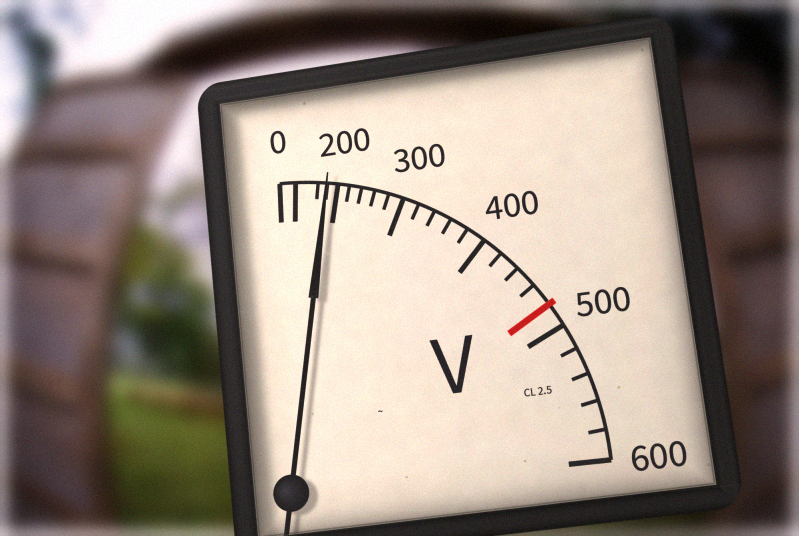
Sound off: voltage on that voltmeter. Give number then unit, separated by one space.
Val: 180 V
